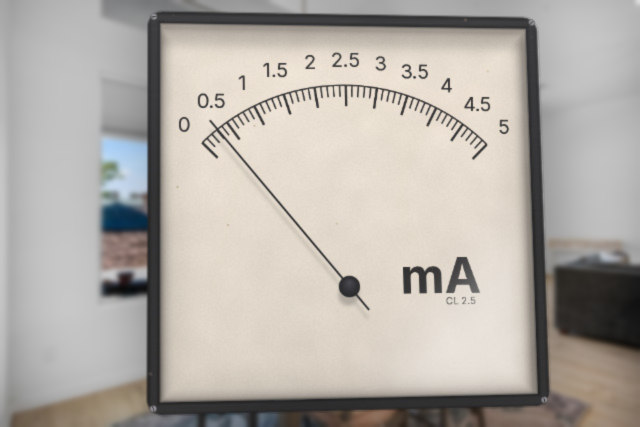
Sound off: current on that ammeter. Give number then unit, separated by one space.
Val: 0.3 mA
